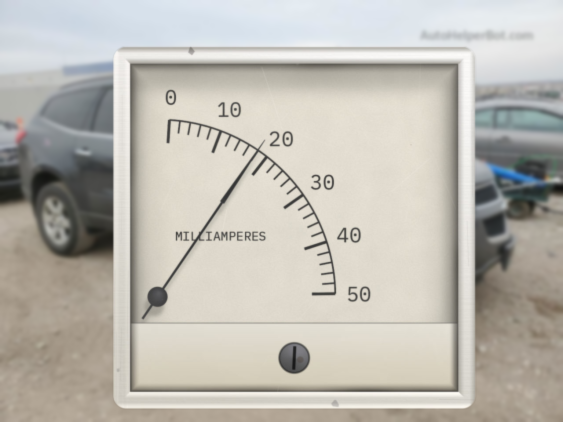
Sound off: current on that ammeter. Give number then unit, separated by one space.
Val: 18 mA
